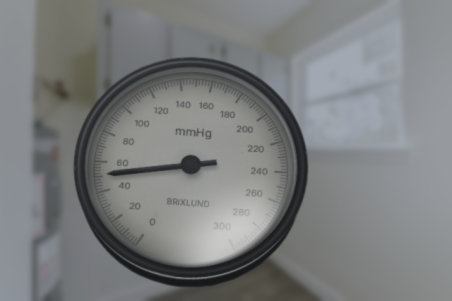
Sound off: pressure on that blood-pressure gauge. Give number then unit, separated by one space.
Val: 50 mmHg
